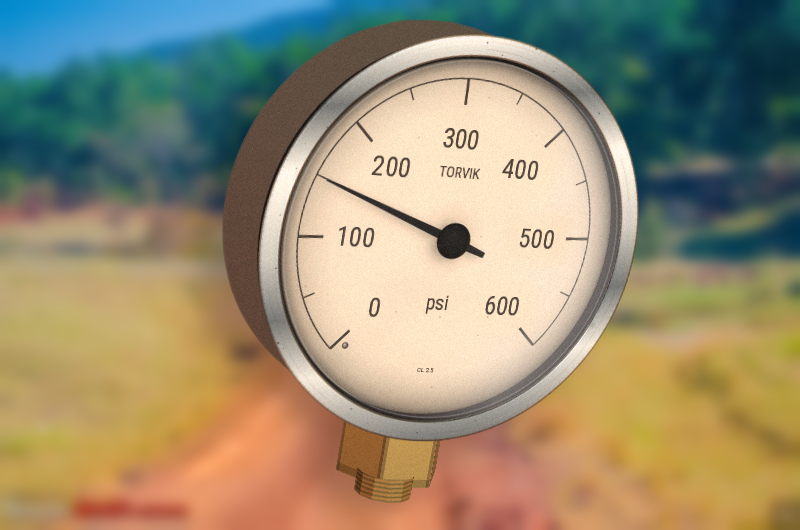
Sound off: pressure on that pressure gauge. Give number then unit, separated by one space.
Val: 150 psi
